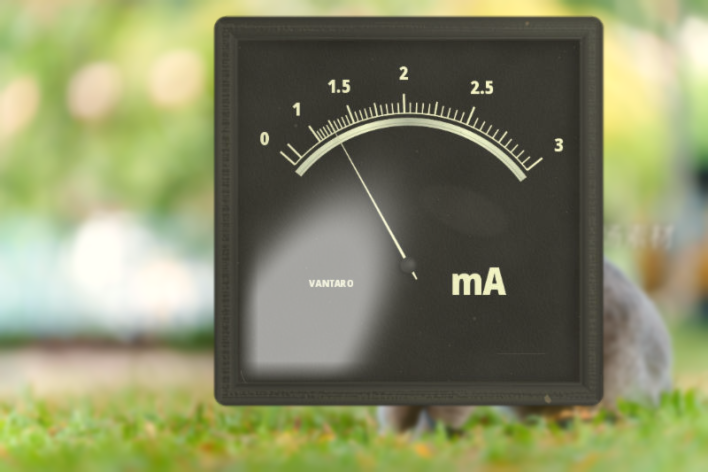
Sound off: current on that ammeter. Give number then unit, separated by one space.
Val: 1.25 mA
